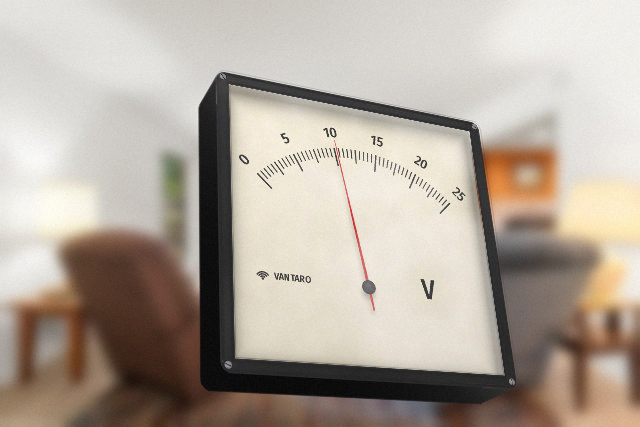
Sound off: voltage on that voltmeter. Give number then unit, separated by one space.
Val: 10 V
